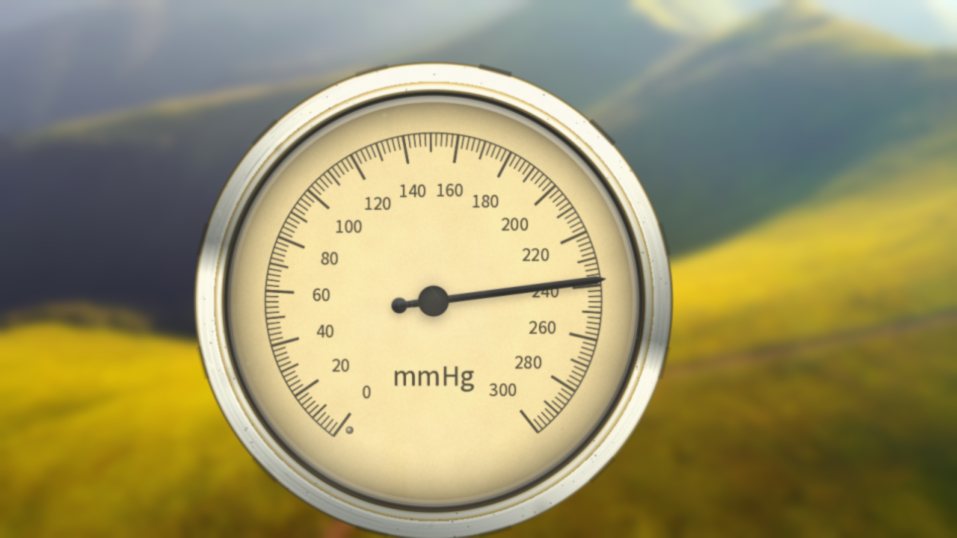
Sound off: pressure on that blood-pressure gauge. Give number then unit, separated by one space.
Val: 238 mmHg
